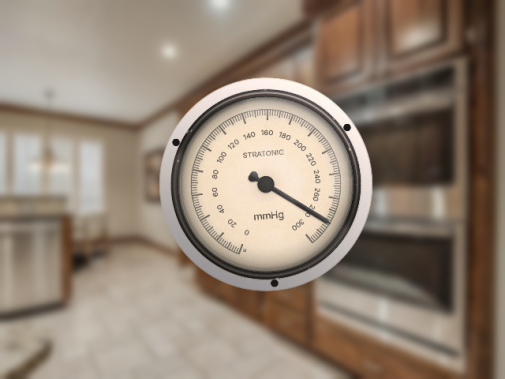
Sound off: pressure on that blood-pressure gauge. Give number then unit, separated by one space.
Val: 280 mmHg
